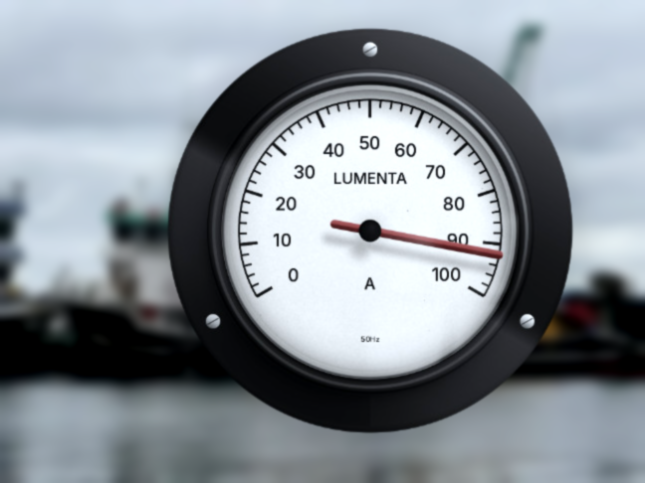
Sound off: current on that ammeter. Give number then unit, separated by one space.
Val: 92 A
